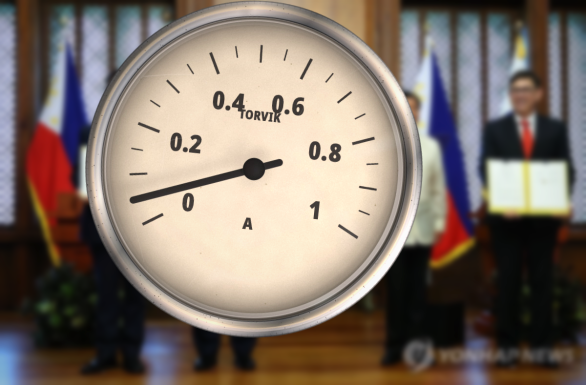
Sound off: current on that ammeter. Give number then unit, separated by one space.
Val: 0.05 A
